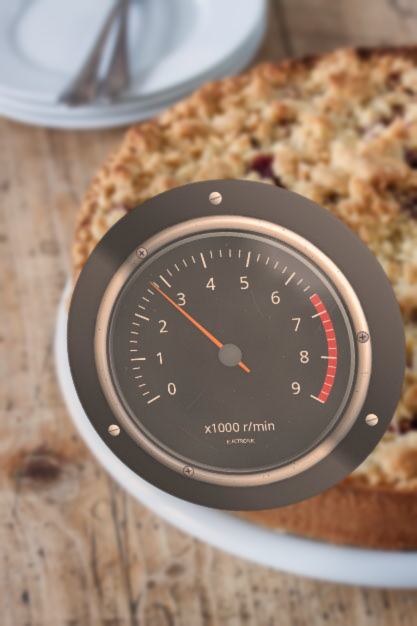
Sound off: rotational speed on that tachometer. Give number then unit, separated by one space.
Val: 2800 rpm
